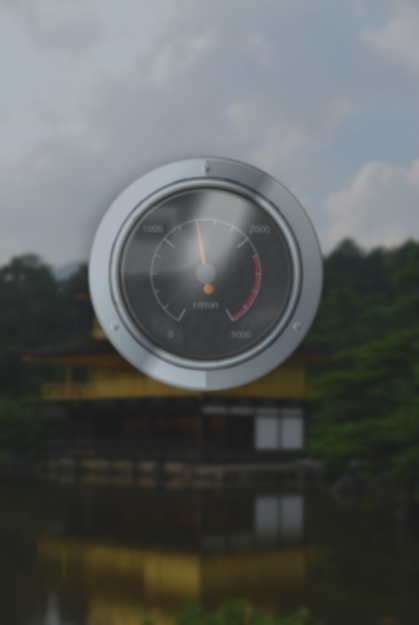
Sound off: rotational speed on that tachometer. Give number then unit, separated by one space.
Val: 1400 rpm
